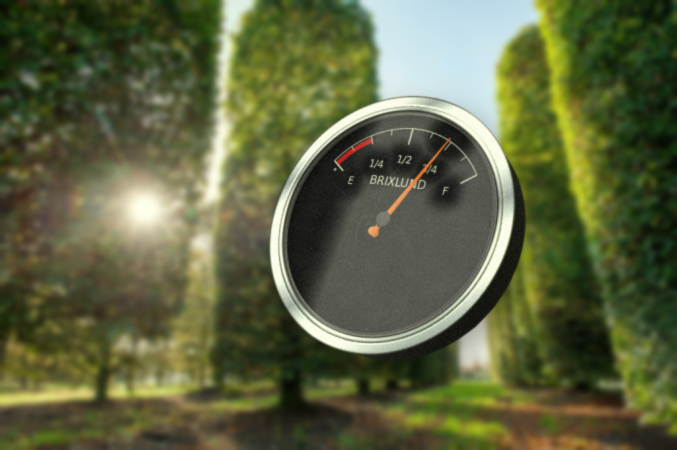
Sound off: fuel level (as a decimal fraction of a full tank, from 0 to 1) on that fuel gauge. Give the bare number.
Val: 0.75
